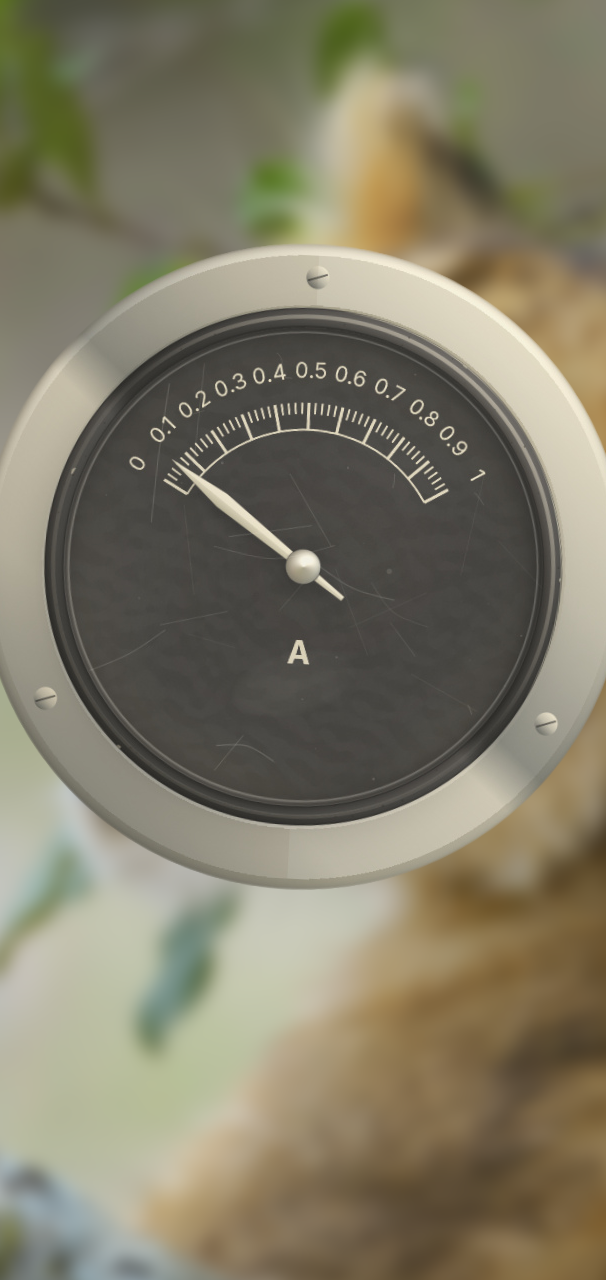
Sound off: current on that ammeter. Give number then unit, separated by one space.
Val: 0.06 A
